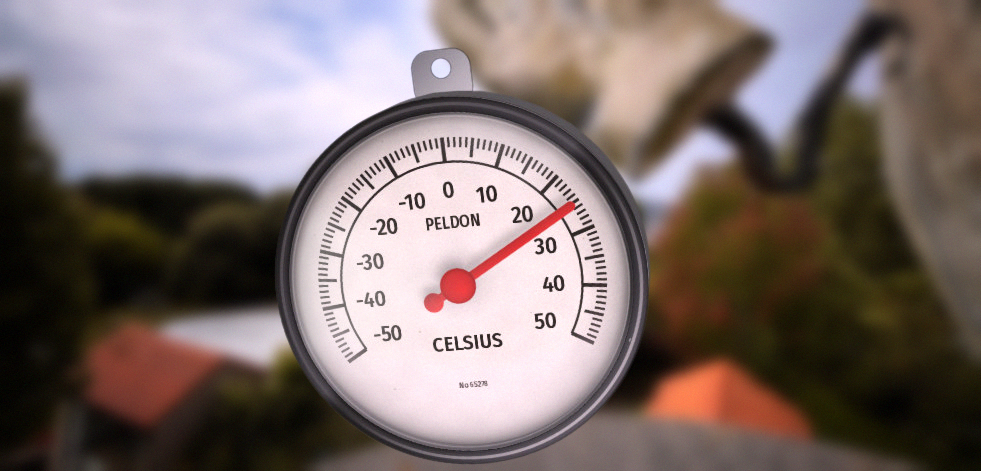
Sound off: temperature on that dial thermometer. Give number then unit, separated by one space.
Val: 25 °C
